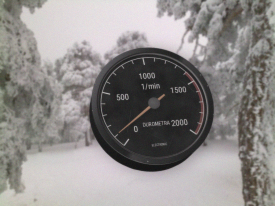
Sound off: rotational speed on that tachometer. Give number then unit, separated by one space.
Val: 100 rpm
